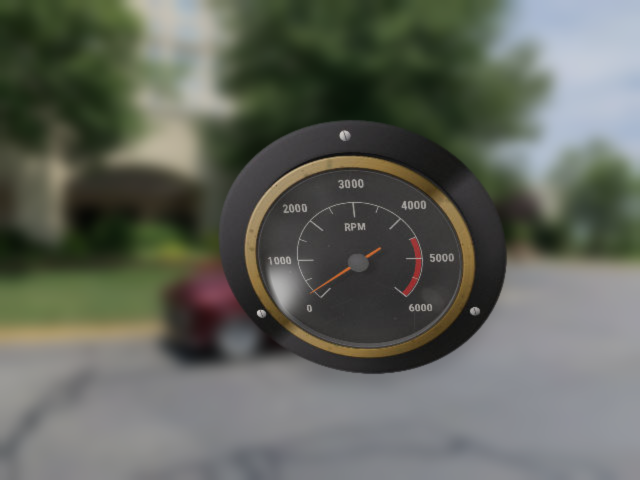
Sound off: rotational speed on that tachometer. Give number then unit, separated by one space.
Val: 250 rpm
